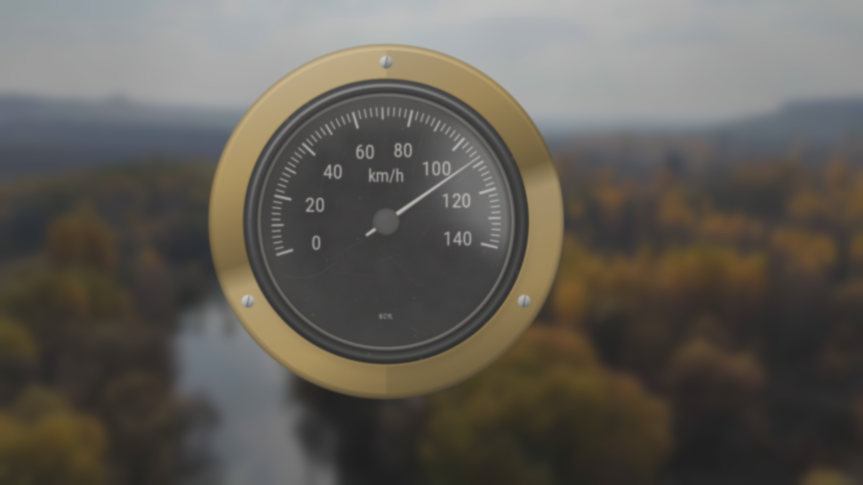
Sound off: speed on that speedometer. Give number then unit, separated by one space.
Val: 108 km/h
